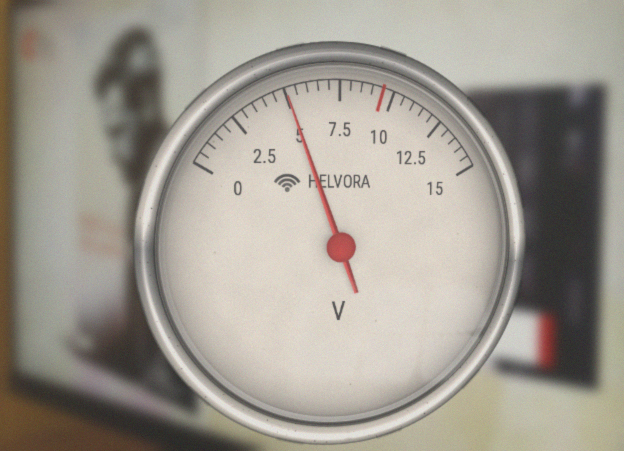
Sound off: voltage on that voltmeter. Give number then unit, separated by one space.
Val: 5 V
